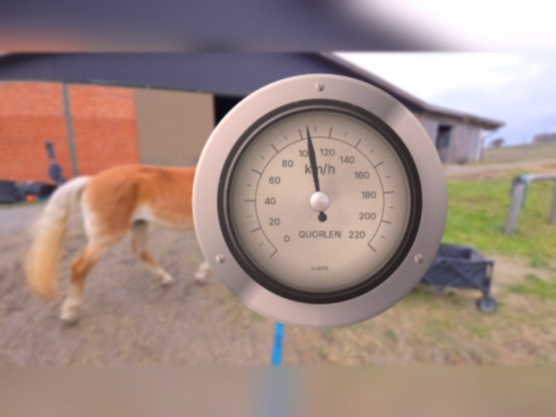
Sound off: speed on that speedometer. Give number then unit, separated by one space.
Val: 105 km/h
